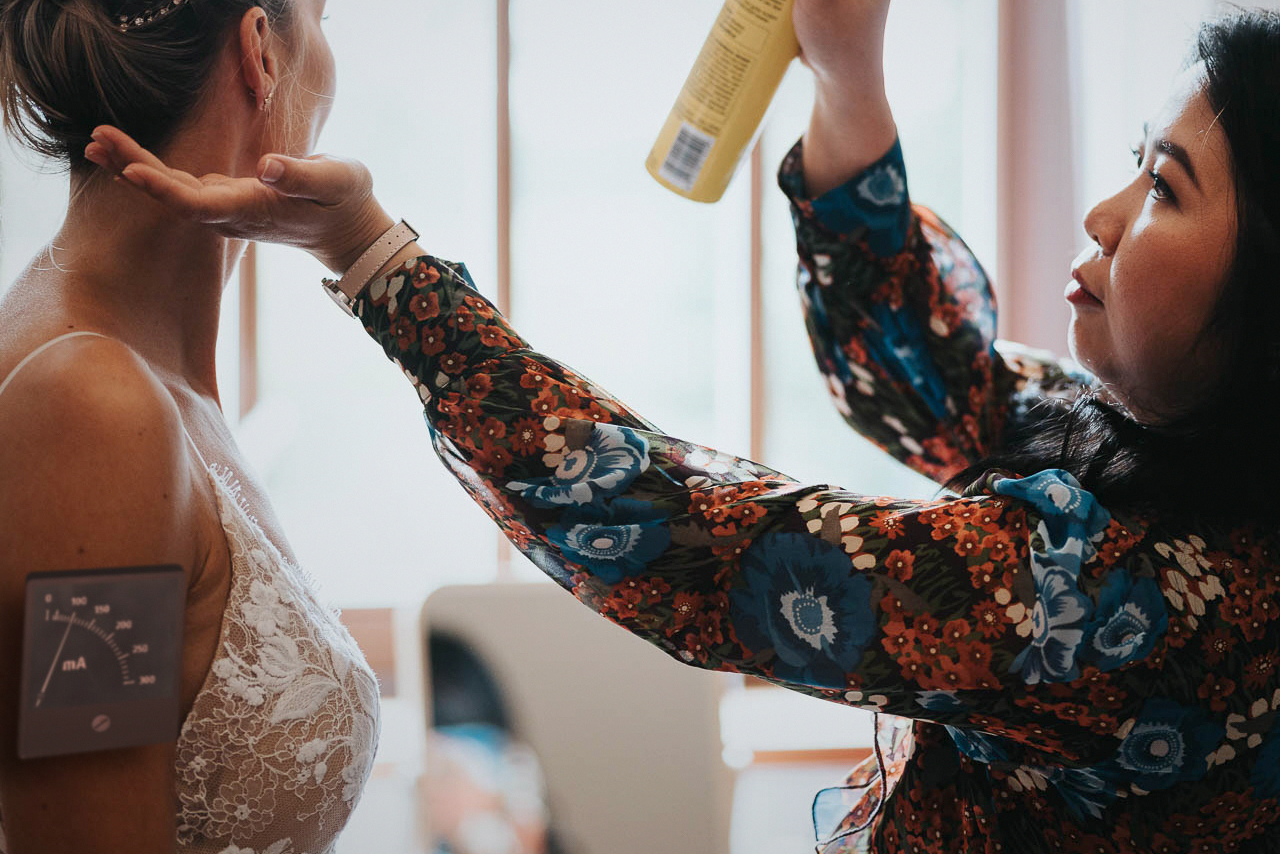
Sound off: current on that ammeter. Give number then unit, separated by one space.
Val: 100 mA
